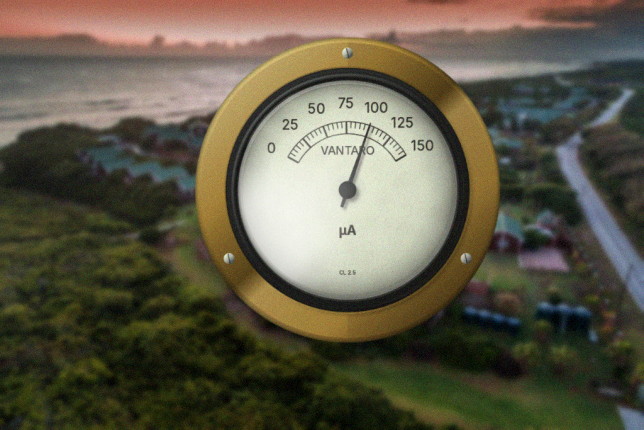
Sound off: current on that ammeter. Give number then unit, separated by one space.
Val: 100 µA
